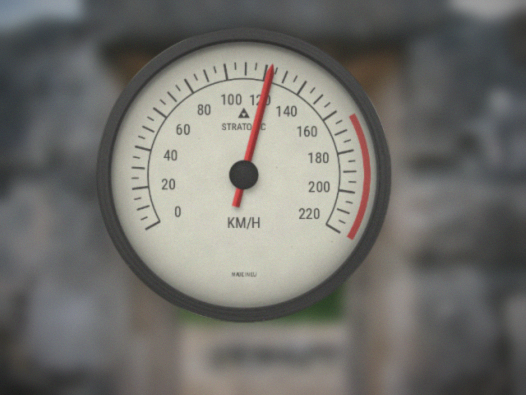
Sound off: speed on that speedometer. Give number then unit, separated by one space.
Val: 122.5 km/h
